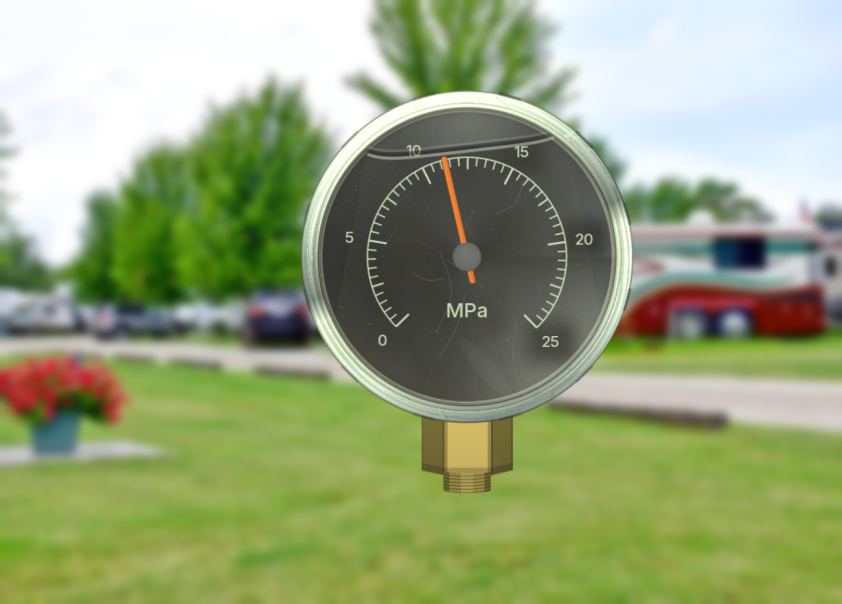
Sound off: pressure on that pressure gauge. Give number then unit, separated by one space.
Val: 11.25 MPa
